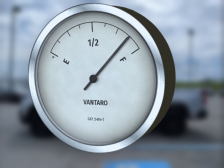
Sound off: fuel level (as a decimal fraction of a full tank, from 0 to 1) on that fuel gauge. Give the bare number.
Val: 0.875
